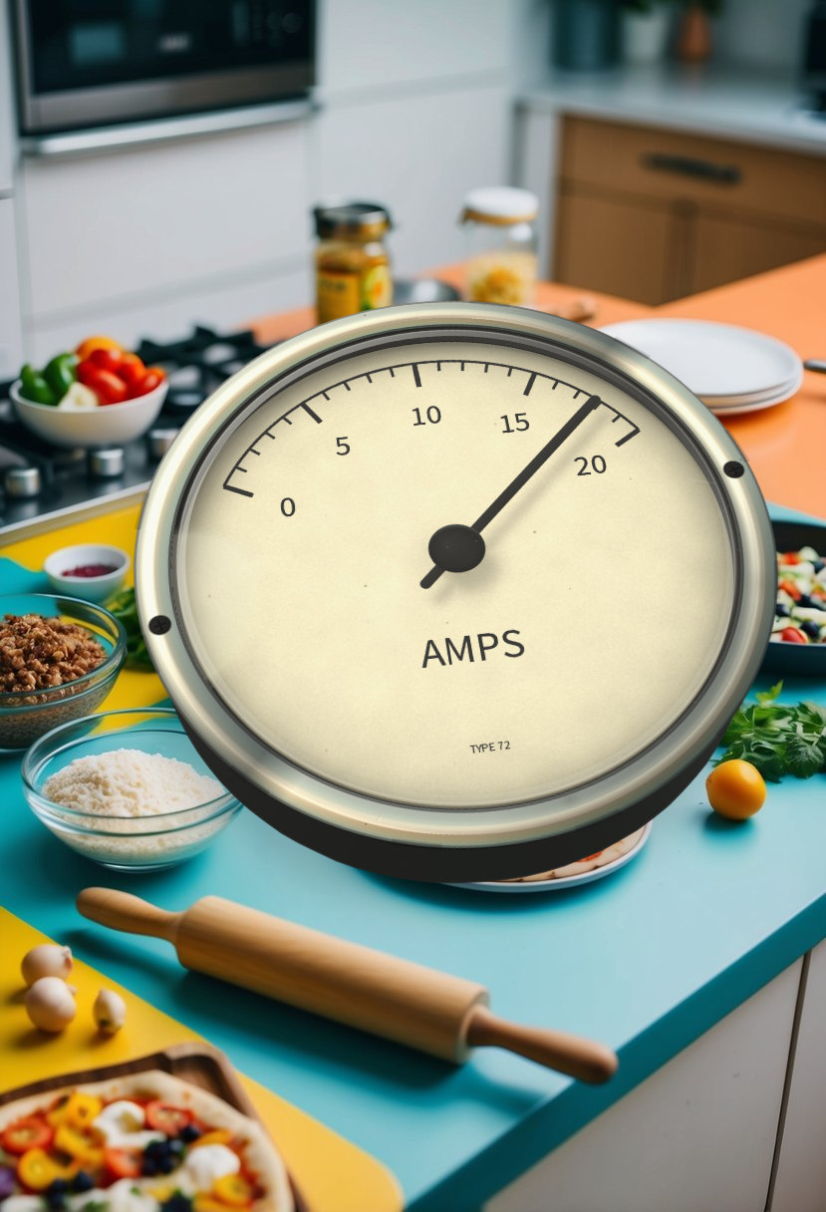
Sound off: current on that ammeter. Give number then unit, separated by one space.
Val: 18 A
